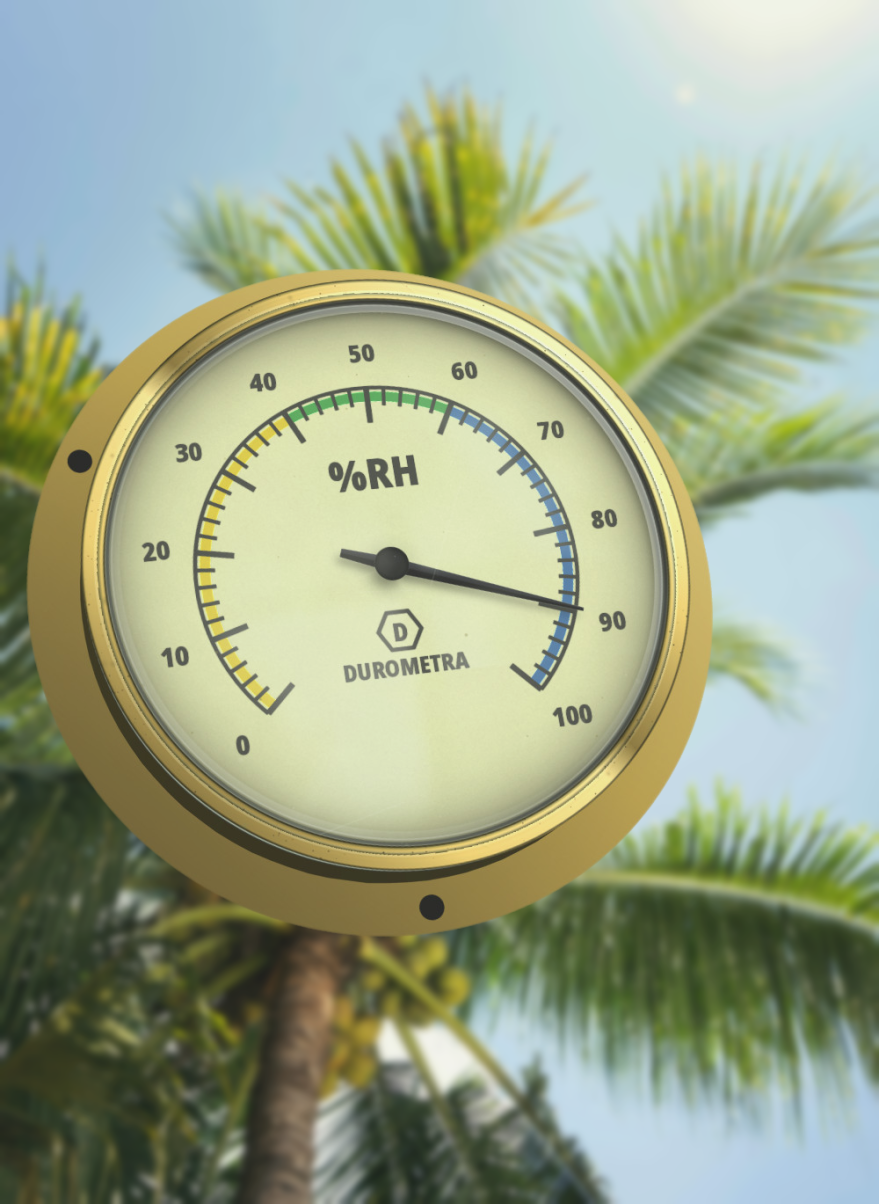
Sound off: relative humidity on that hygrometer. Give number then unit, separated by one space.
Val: 90 %
